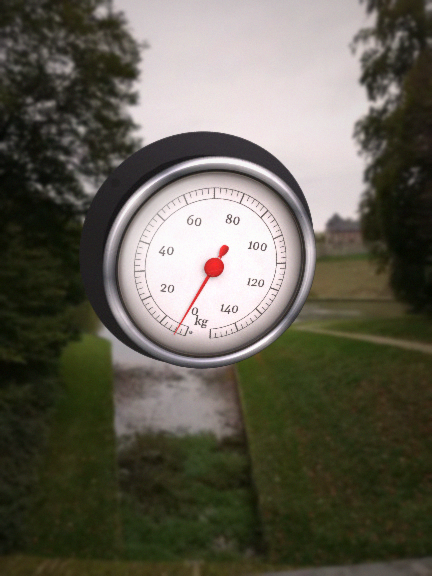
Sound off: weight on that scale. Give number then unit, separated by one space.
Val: 4 kg
